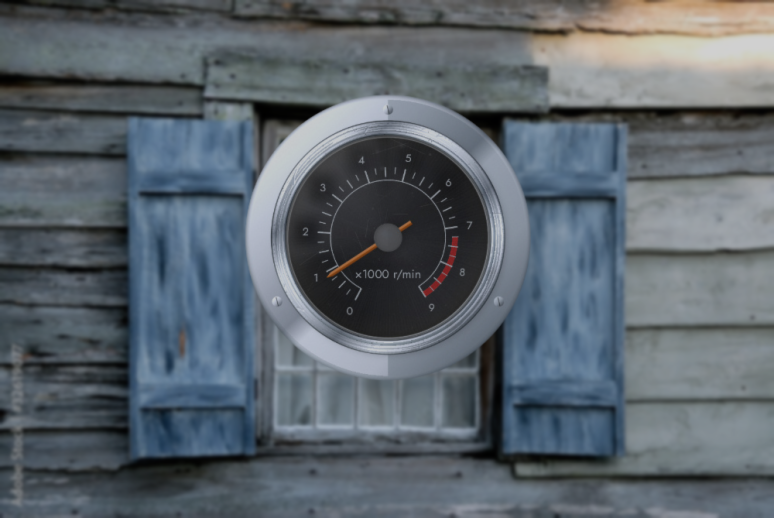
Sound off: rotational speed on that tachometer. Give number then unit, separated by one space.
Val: 875 rpm
